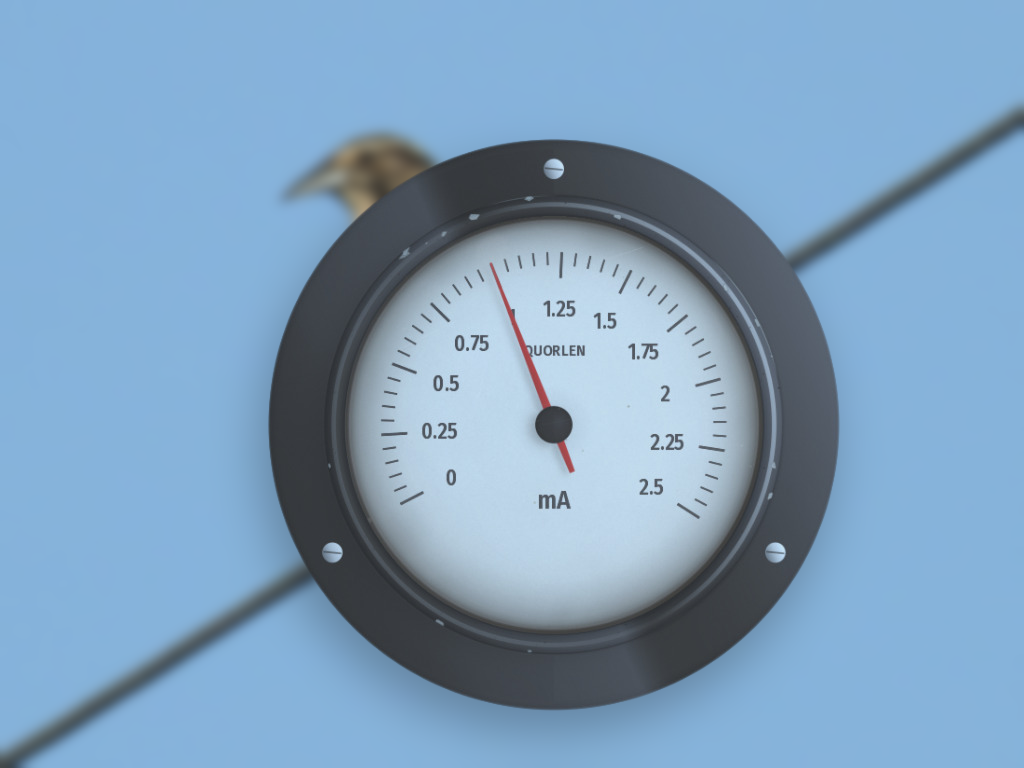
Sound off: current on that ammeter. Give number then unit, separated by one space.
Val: 1 mA
